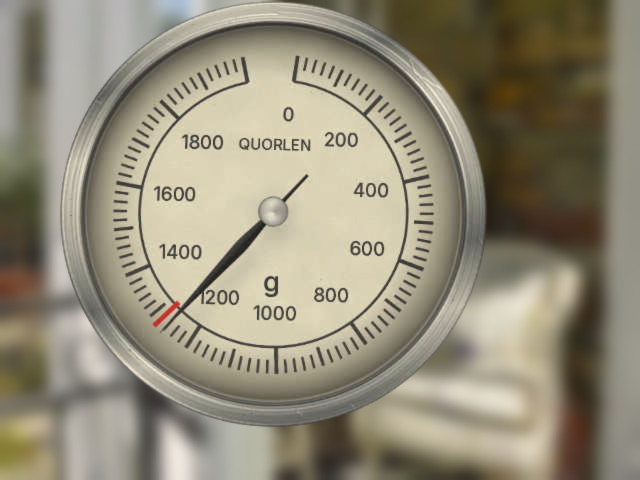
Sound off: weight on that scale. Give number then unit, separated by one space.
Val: 1260 g
